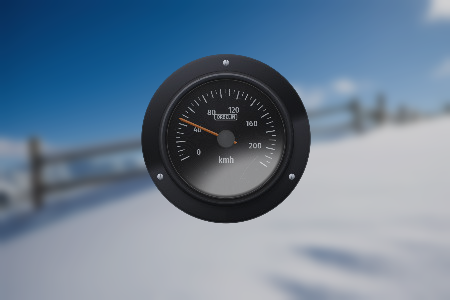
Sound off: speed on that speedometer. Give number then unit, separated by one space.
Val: 45 km/h
